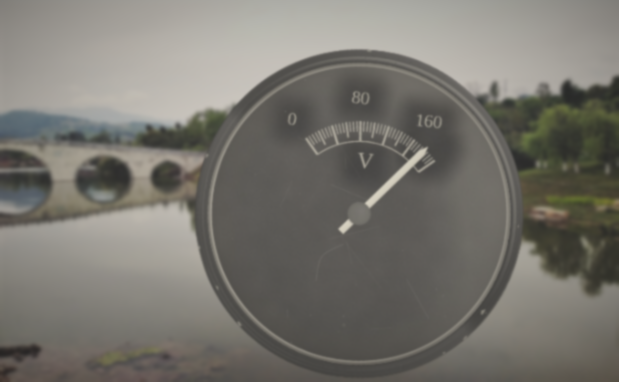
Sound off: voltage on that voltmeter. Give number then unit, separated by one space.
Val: 180 V
